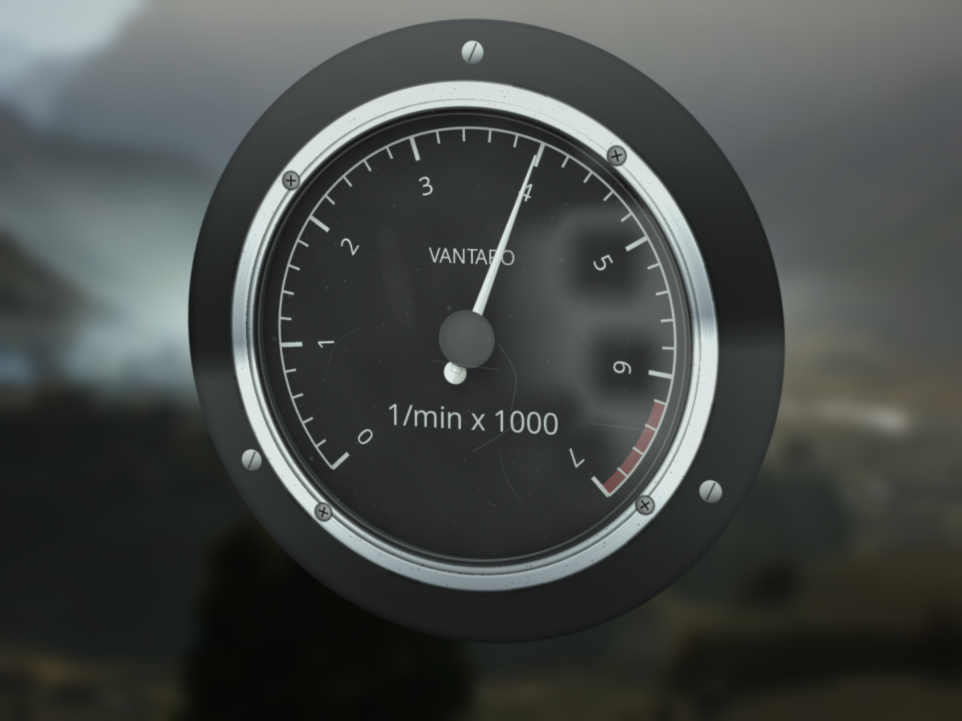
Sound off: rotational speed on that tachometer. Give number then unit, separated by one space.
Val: 4000 rpm
